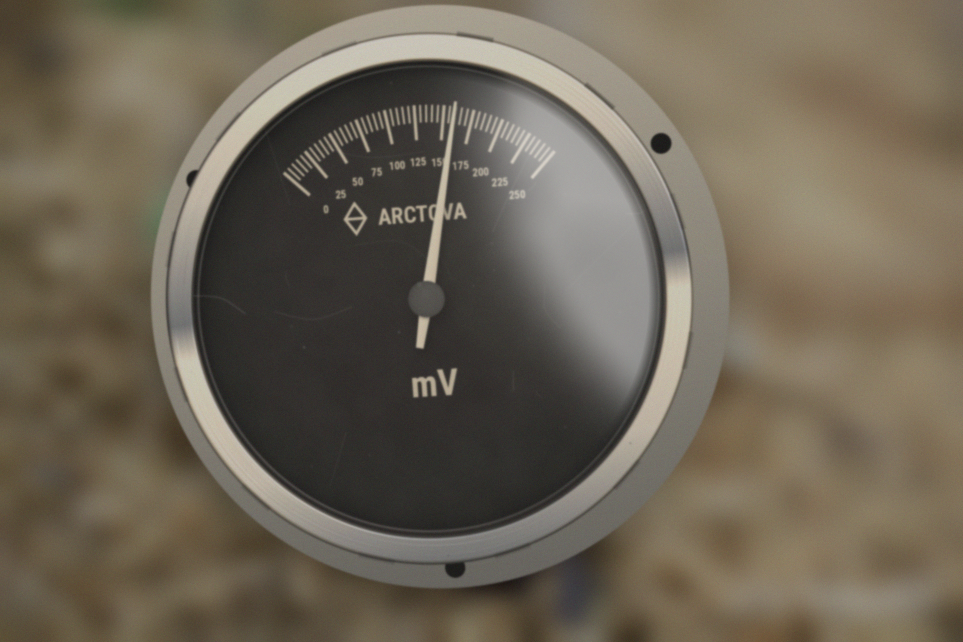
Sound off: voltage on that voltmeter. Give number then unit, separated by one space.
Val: 160 mV
